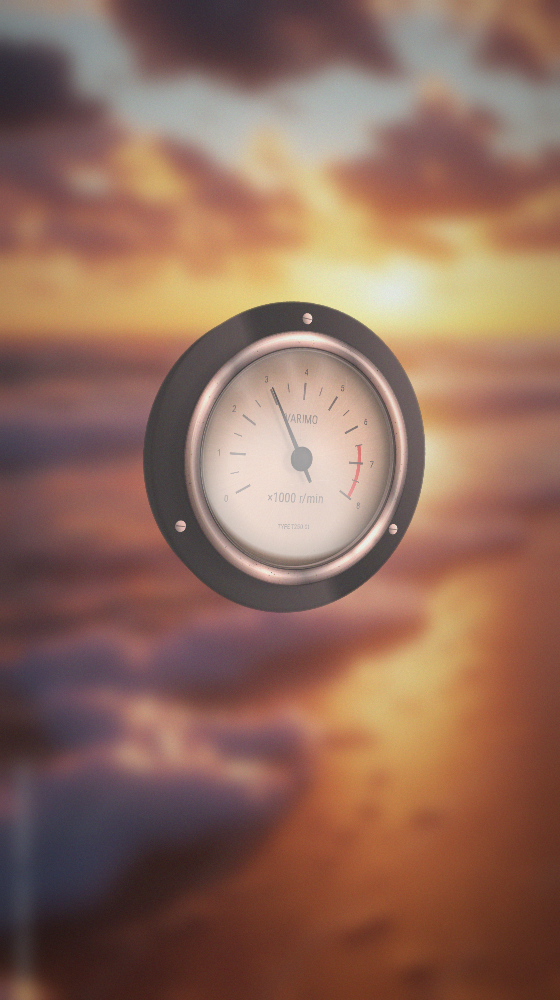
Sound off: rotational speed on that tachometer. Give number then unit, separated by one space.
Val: 3000 rpm
